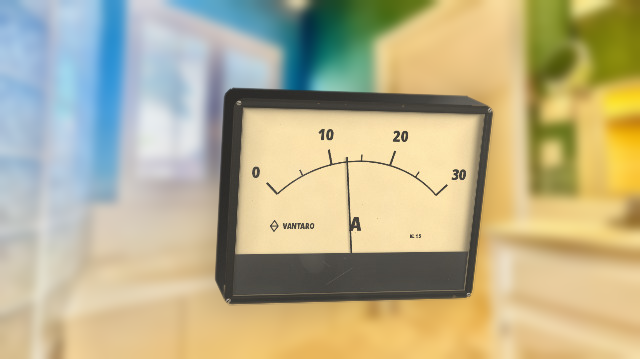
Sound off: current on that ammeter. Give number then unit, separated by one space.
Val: 12.5 A
